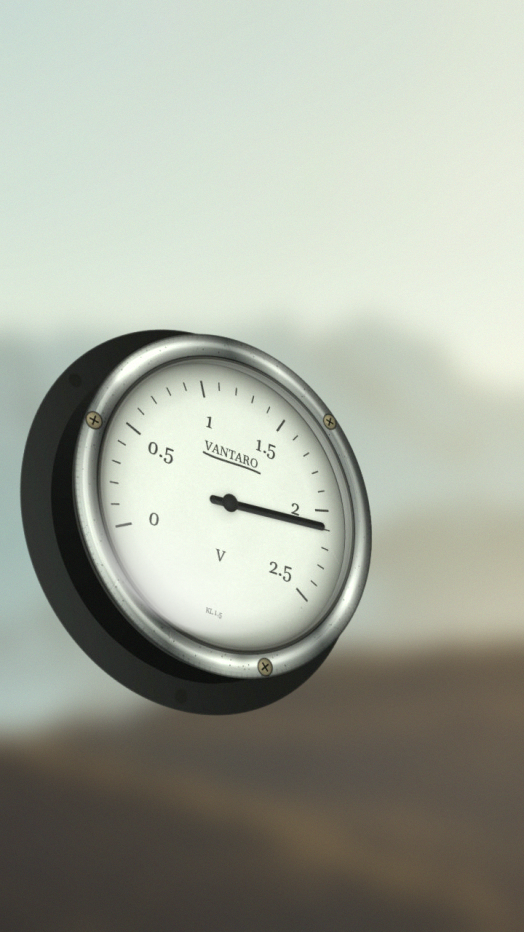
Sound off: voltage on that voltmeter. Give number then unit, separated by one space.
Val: 2.1 V
